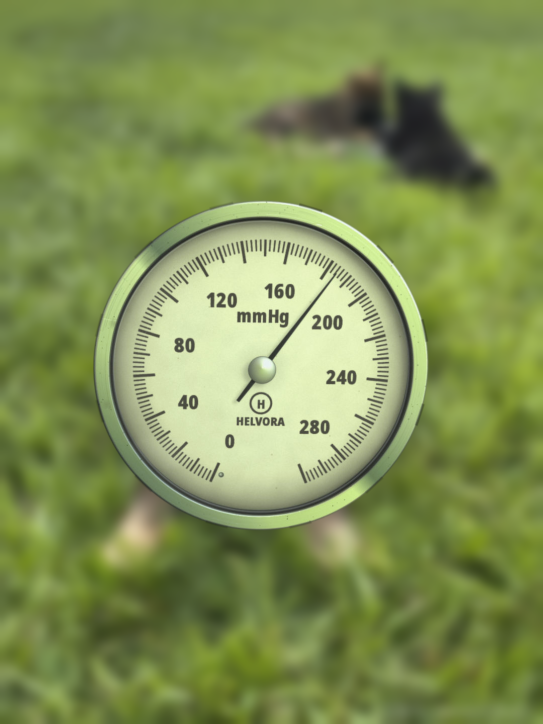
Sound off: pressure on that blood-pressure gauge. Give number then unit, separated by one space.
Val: 184 mmHg
